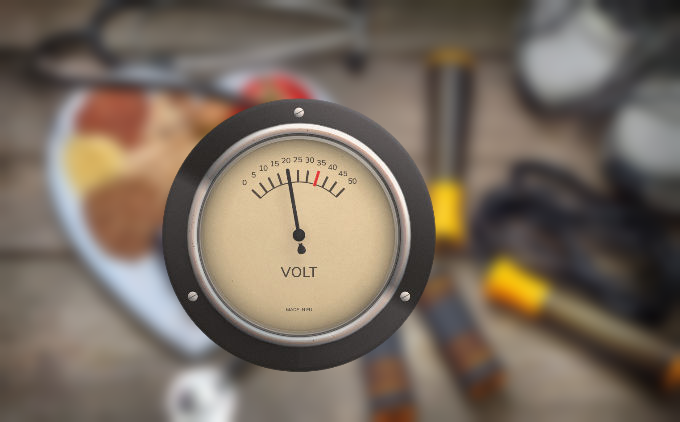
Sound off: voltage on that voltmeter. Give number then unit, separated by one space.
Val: 20 V
